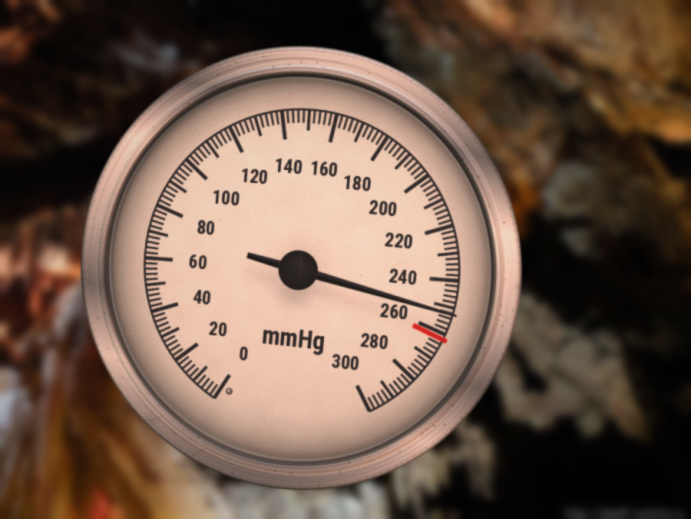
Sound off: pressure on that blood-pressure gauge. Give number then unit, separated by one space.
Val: 252 mmHg
